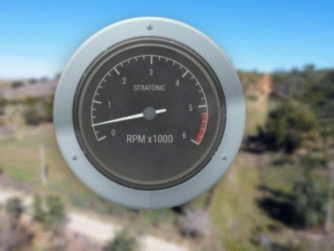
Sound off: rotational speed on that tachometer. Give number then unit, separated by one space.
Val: 400 rpm
